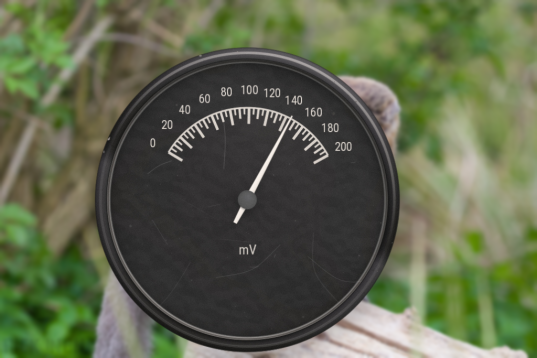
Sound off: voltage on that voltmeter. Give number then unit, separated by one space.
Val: 145 mV
